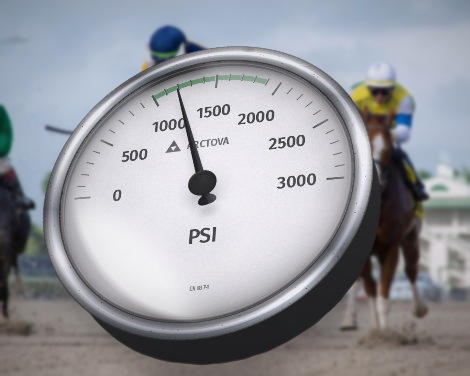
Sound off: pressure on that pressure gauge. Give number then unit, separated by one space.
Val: 1200 psi
